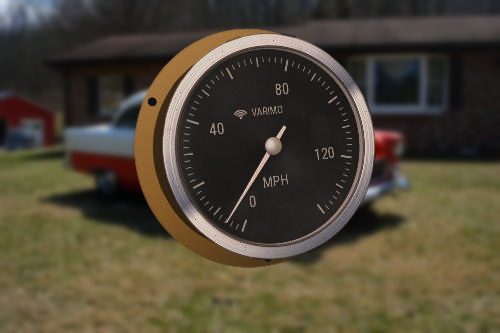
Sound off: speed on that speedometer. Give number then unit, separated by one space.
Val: 6 mph
